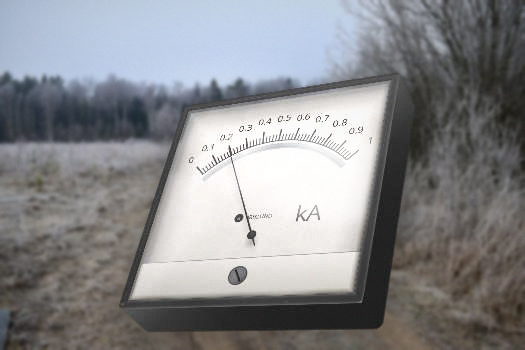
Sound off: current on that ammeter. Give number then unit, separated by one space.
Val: 0.2 kA
